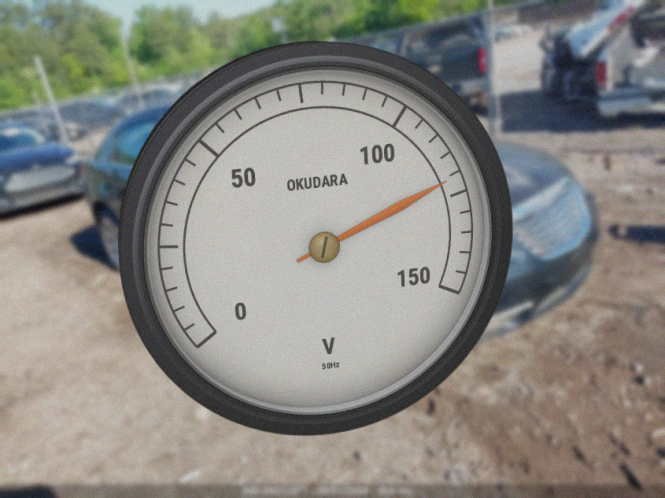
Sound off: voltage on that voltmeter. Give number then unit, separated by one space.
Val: 120 V
